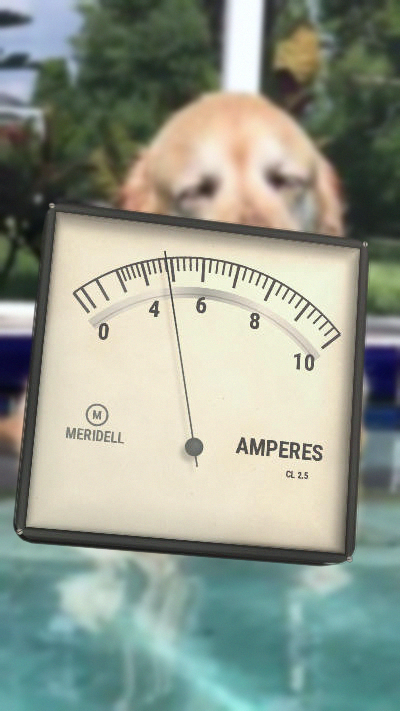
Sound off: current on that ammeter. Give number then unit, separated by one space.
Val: 4.8 A
